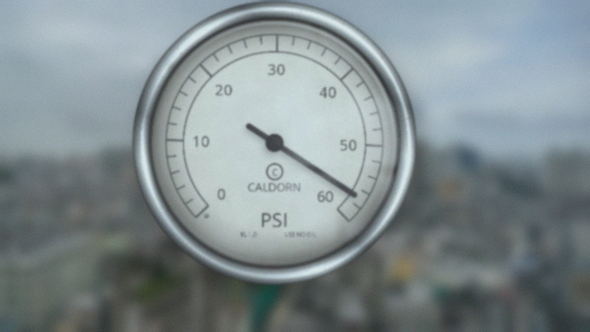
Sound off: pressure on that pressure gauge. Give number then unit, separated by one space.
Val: 57 psi
